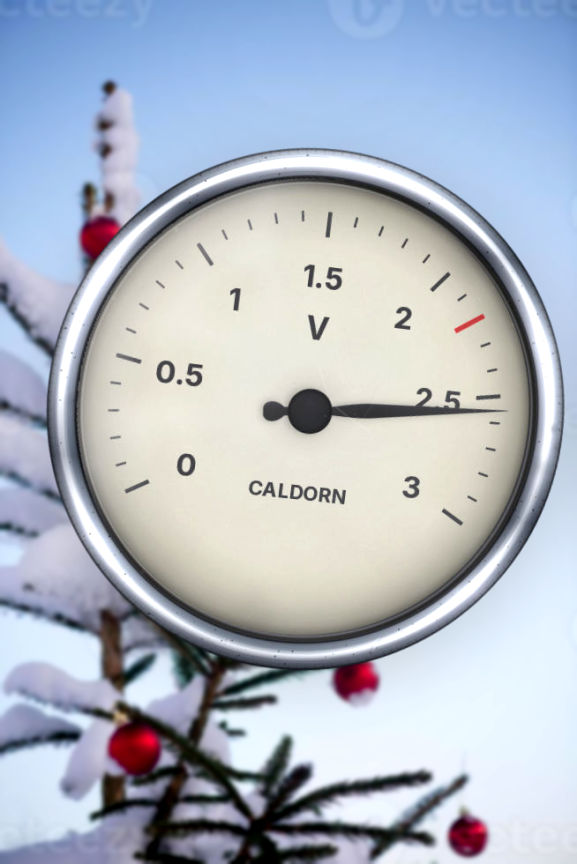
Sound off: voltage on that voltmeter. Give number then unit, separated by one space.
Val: 2.55 V
